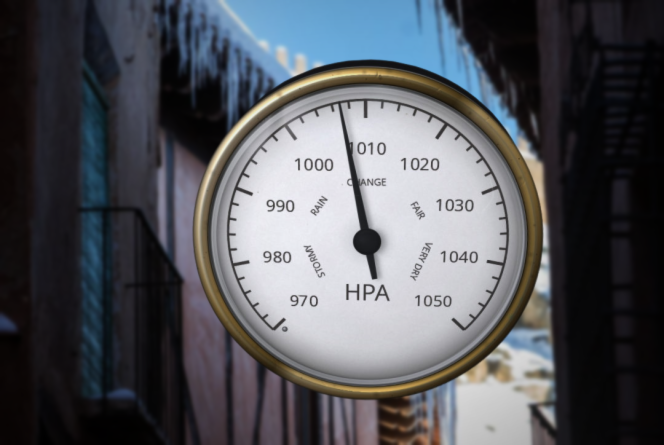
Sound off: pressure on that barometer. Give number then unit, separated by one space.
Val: 1007 hPa
